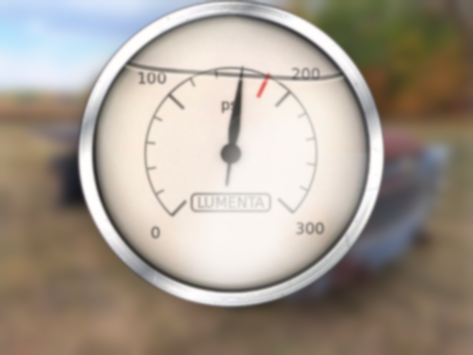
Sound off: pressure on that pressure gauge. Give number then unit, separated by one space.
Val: 160 psi
